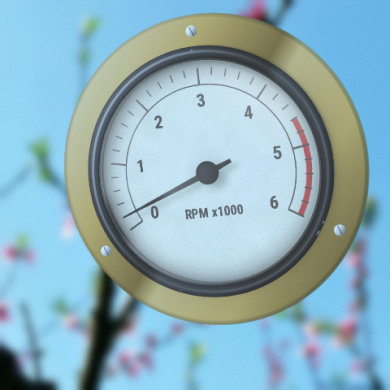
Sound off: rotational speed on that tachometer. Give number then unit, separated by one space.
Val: 200 rpm
